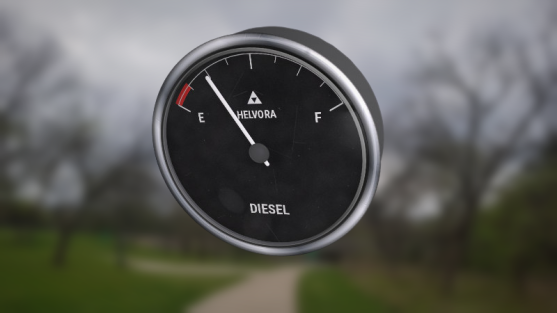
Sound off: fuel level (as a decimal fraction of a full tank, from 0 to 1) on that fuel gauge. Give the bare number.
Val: 0.25
